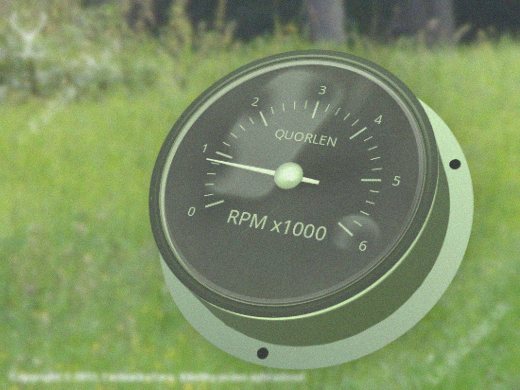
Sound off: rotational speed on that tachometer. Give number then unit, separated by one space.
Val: 800 rpm
